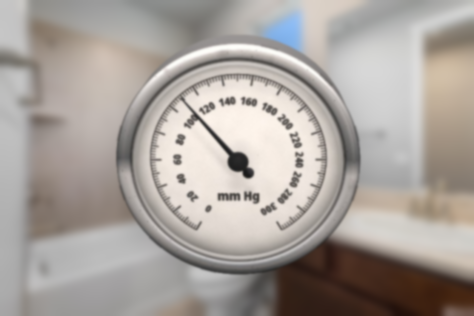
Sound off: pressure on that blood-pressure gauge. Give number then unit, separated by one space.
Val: 110 mmHg
